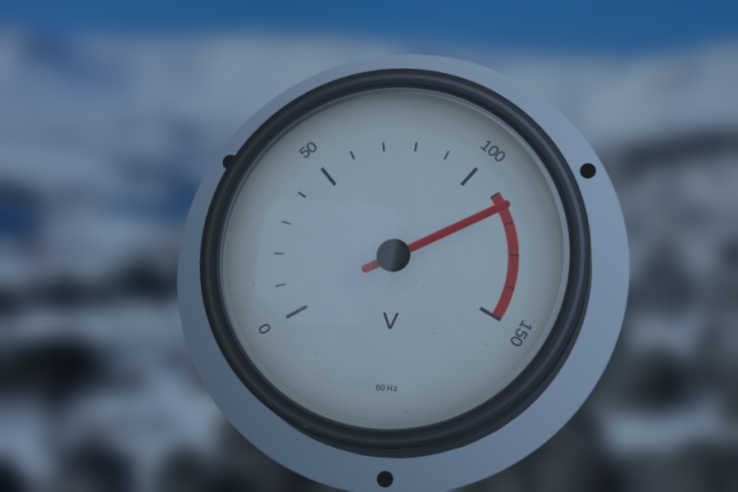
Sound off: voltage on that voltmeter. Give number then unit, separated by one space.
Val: 115 V
